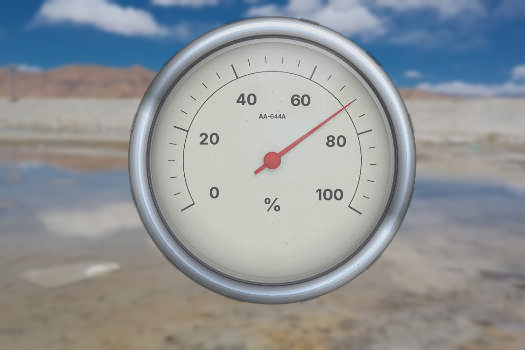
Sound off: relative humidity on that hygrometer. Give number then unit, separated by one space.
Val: 72 %
